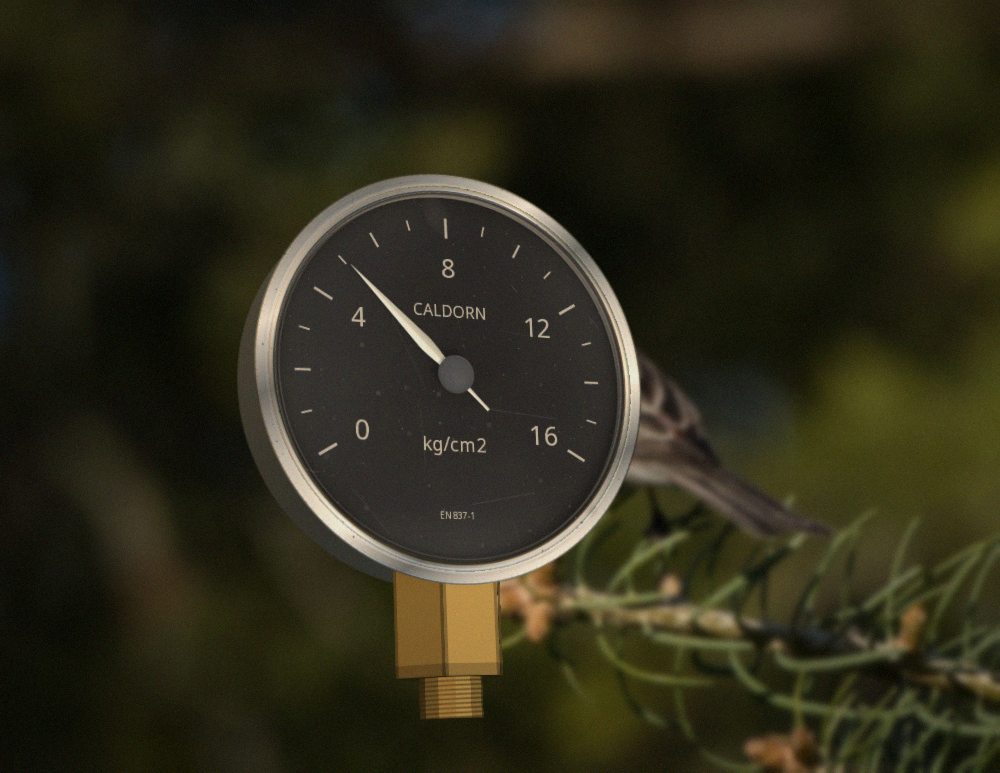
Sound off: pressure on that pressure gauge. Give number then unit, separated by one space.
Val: 5 kg/cm²
